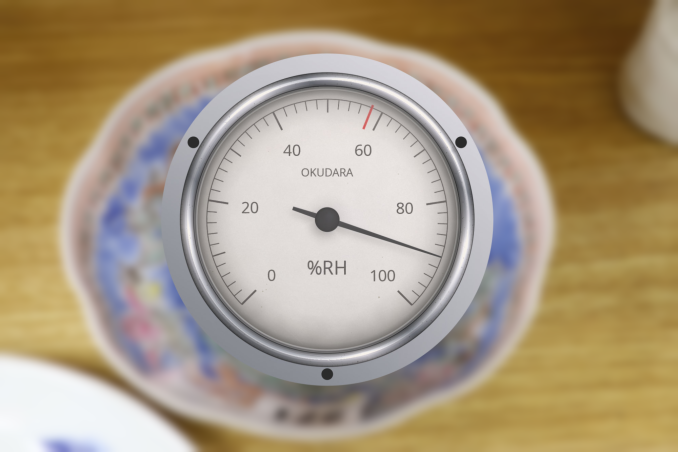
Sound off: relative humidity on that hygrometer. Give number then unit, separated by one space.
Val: 90 %
